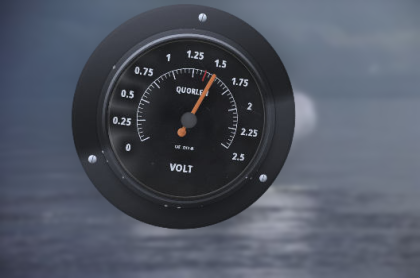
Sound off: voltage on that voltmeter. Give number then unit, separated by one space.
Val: 1.5 V
